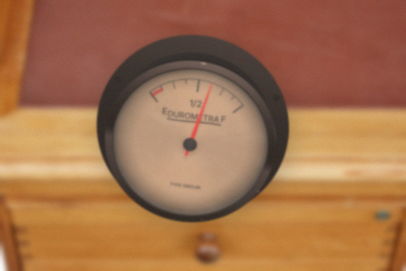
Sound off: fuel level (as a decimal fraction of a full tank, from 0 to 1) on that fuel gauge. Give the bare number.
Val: 0.625
